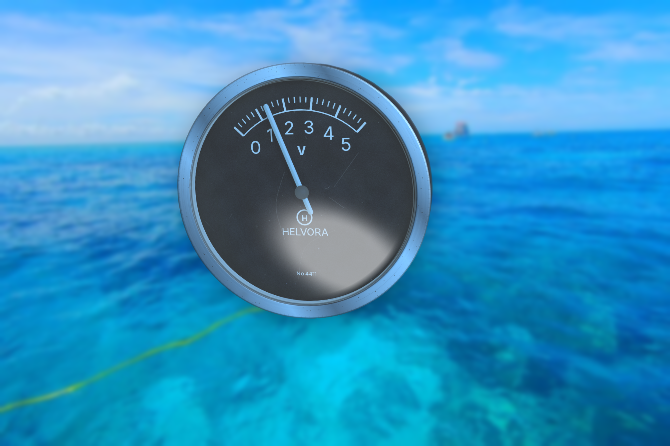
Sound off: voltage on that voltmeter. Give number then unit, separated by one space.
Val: 1.4 V
